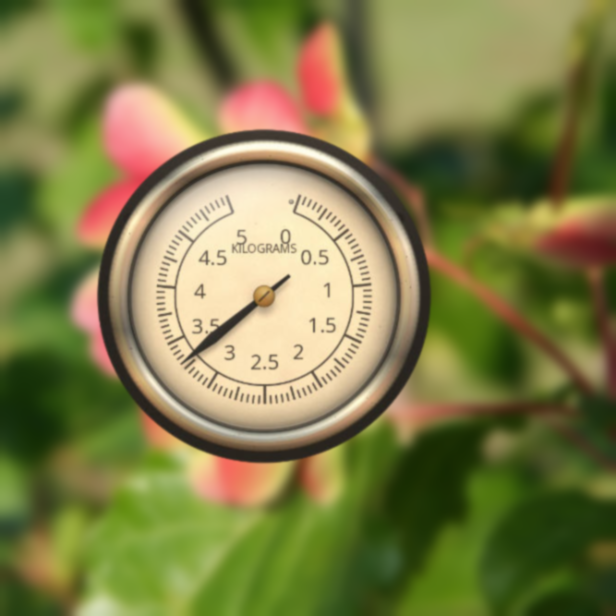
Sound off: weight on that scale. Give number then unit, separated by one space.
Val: 3.3 kg
